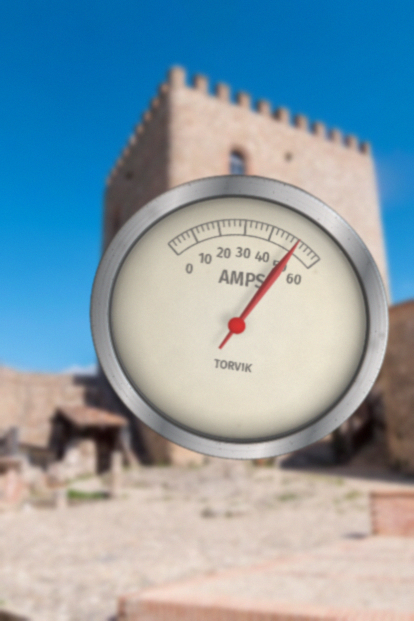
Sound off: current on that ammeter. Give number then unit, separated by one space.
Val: 50 A
